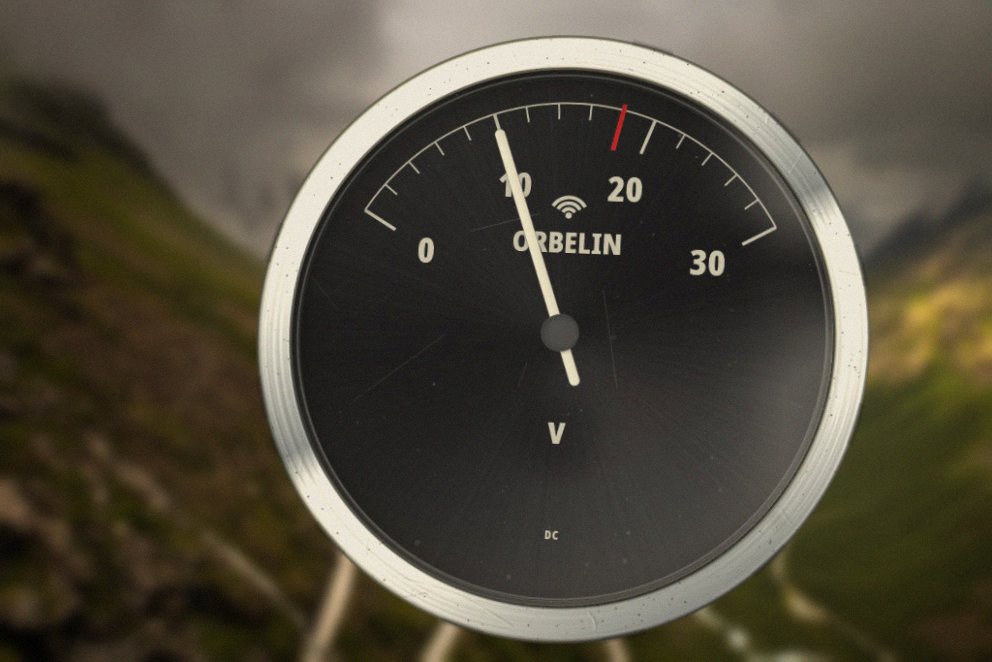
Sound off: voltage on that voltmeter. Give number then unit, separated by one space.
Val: 10 V
